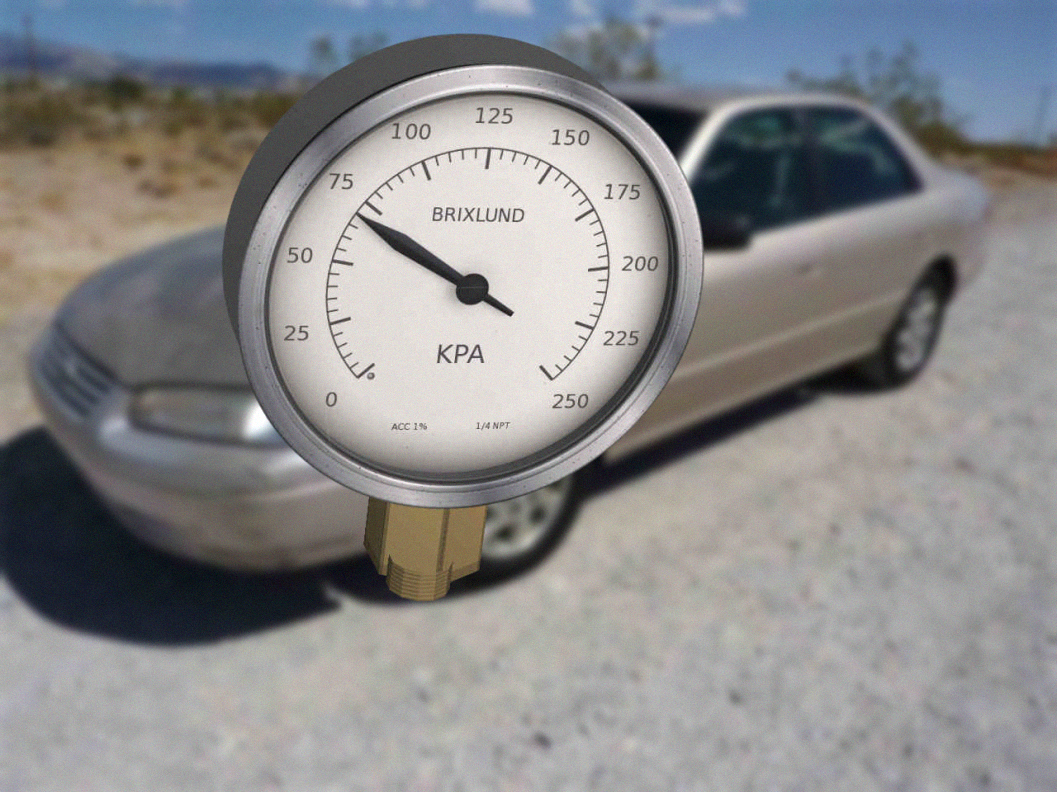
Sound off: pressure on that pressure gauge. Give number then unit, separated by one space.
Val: 70 kPa
